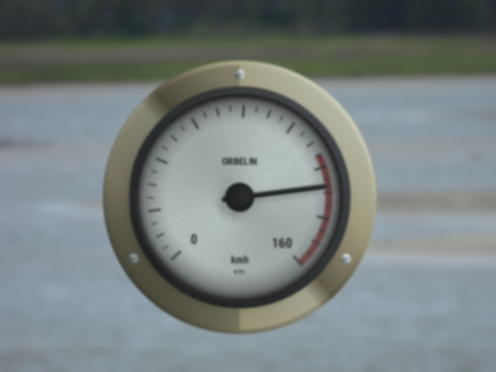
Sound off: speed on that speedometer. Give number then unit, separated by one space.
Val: 127.5 km/h
